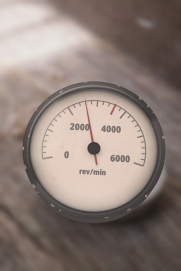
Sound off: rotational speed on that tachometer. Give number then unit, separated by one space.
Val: 2600 rpm
